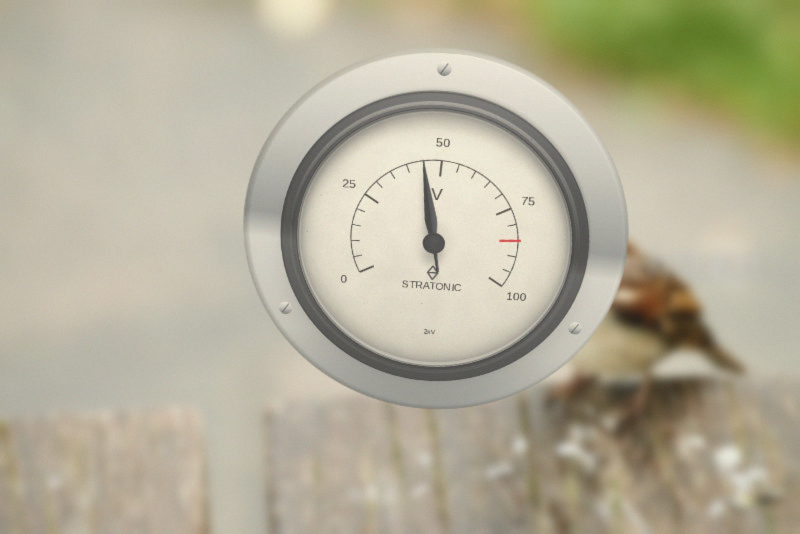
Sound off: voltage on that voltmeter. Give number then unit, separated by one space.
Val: 45 V
